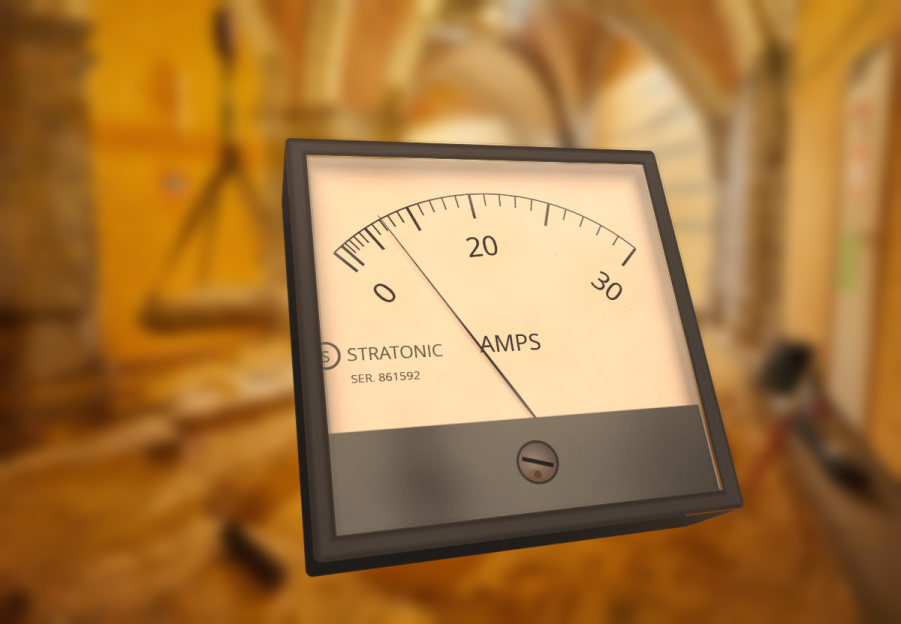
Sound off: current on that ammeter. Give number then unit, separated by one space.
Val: 12 A
